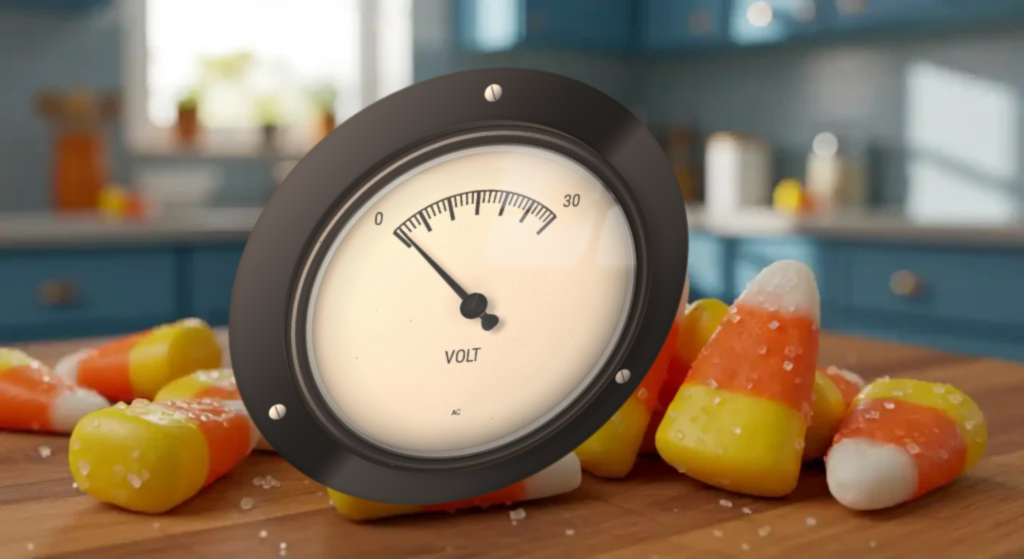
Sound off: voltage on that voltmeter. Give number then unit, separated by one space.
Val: 1 V
